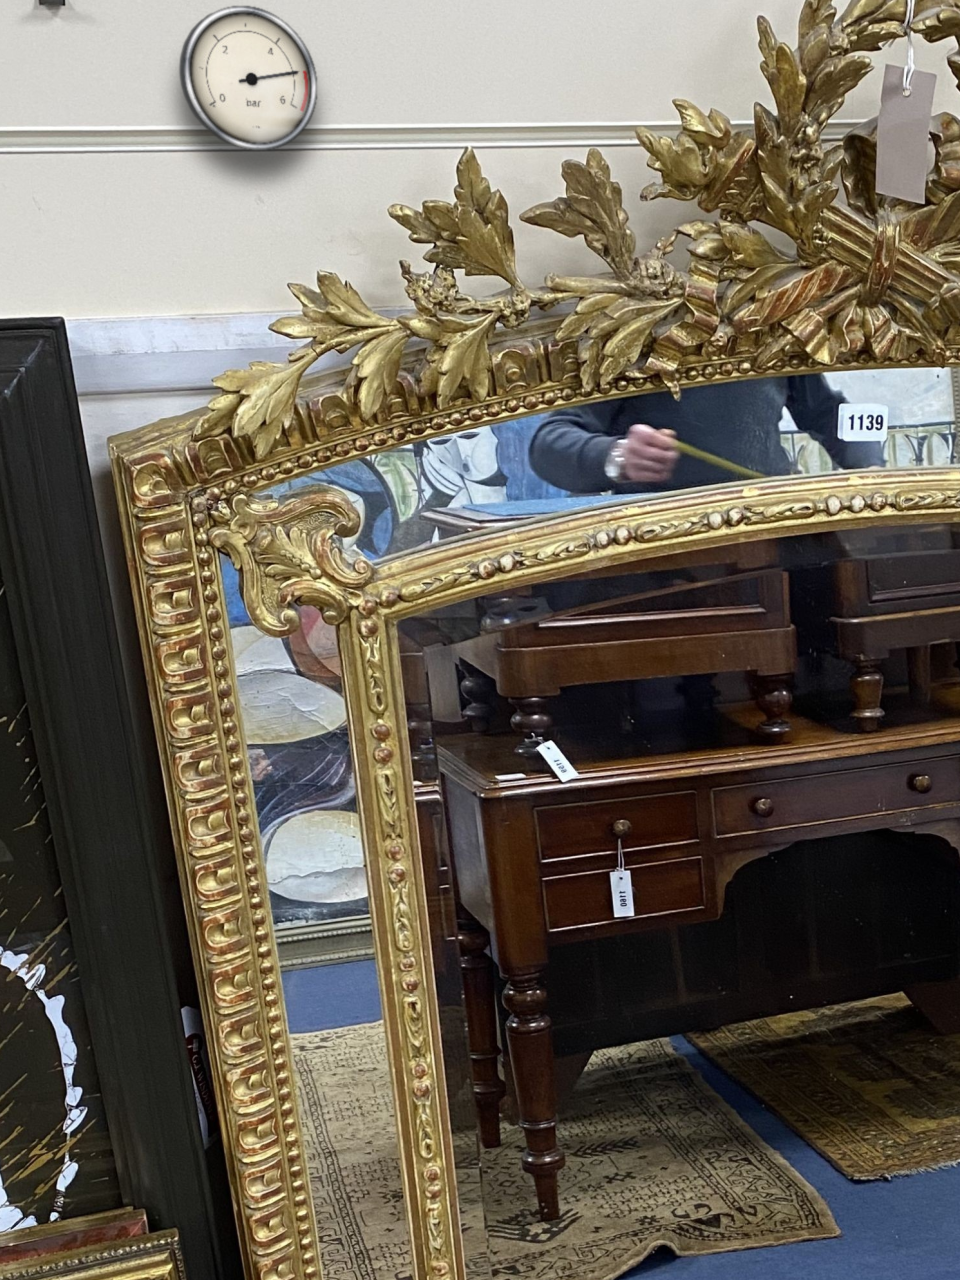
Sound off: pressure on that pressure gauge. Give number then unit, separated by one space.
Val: 5 bar
